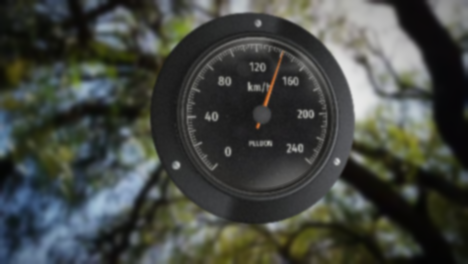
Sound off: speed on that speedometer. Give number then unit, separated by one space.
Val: 140 km/h
